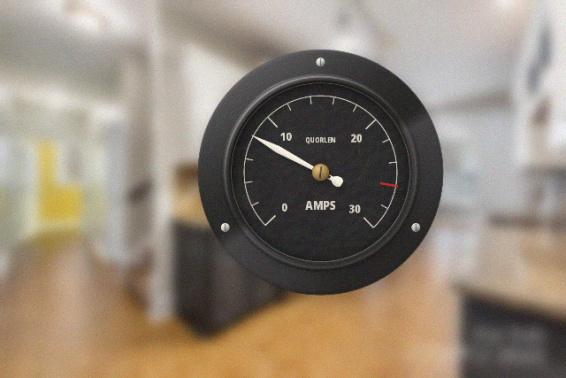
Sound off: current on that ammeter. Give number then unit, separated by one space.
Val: 8 A
